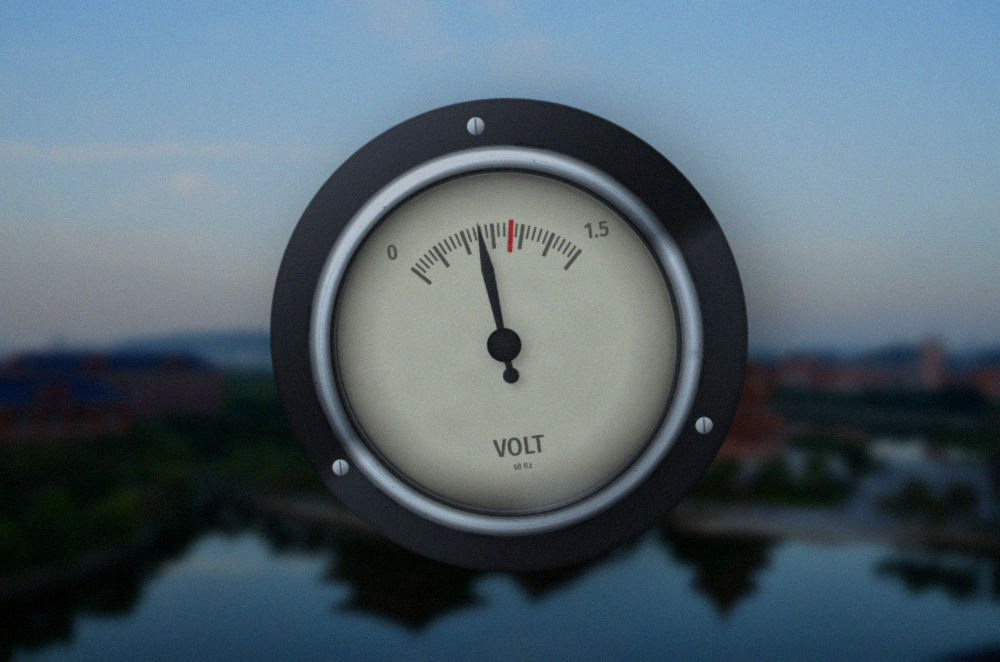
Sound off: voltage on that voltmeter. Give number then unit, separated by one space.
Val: 0.65 V
